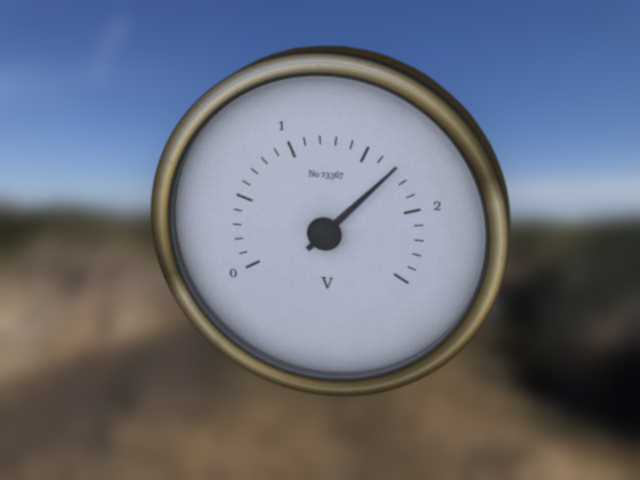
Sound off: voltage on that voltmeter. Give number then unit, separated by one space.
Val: 1.7 V
